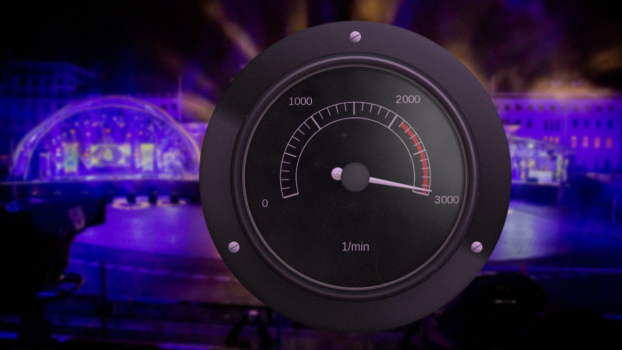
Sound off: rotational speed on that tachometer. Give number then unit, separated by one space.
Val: 2950 rpm
